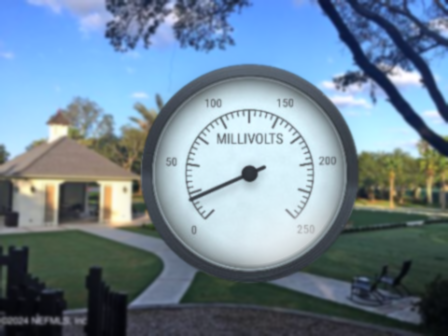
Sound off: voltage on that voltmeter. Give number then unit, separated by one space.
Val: 20 mV
